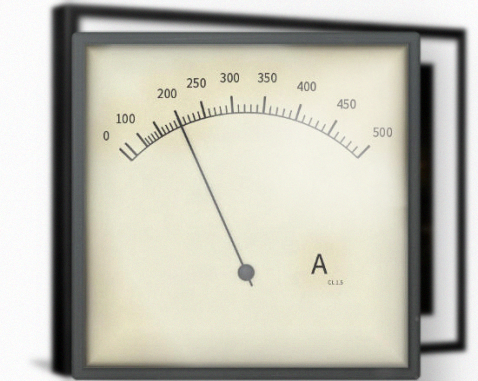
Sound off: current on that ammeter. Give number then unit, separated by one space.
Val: 200 A
